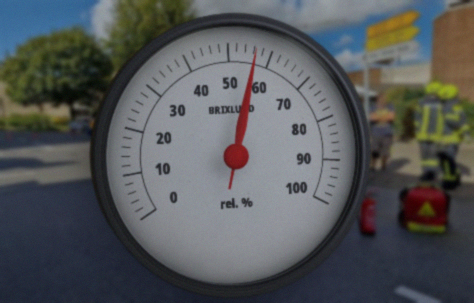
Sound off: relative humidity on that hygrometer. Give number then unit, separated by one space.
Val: 56 %
